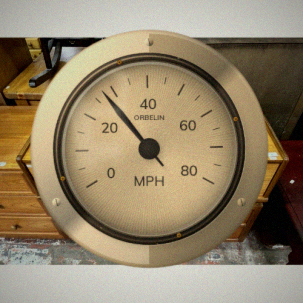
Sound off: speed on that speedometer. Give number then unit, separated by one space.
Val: 27.5 mph
